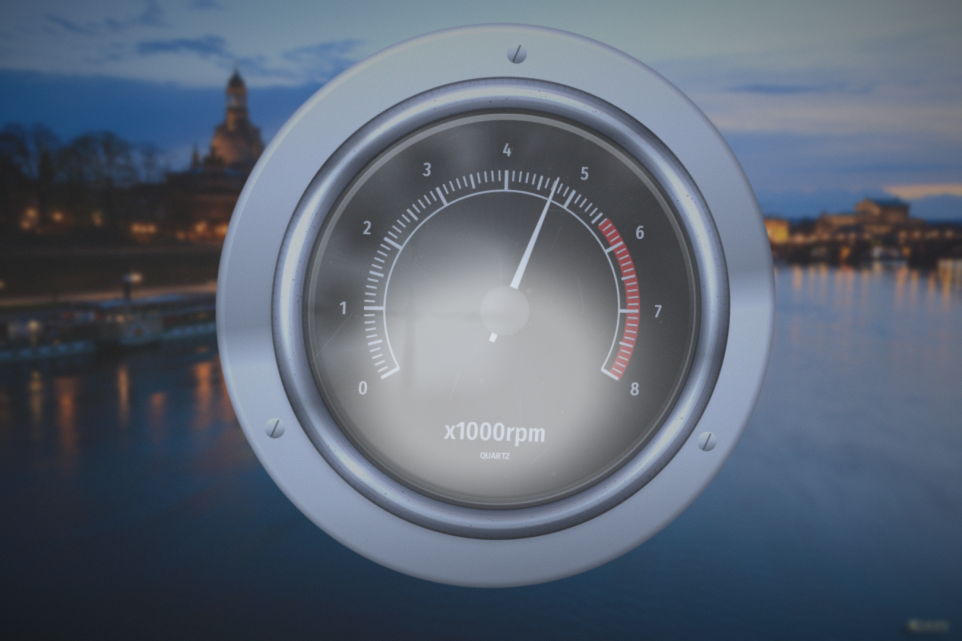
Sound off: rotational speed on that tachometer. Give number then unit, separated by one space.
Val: 4700 rpm
